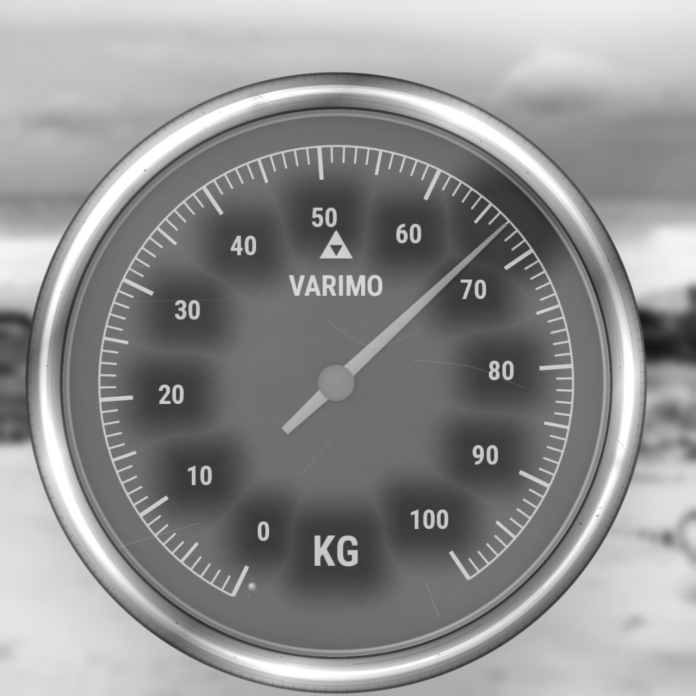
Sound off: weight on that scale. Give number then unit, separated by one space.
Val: 67 kg
